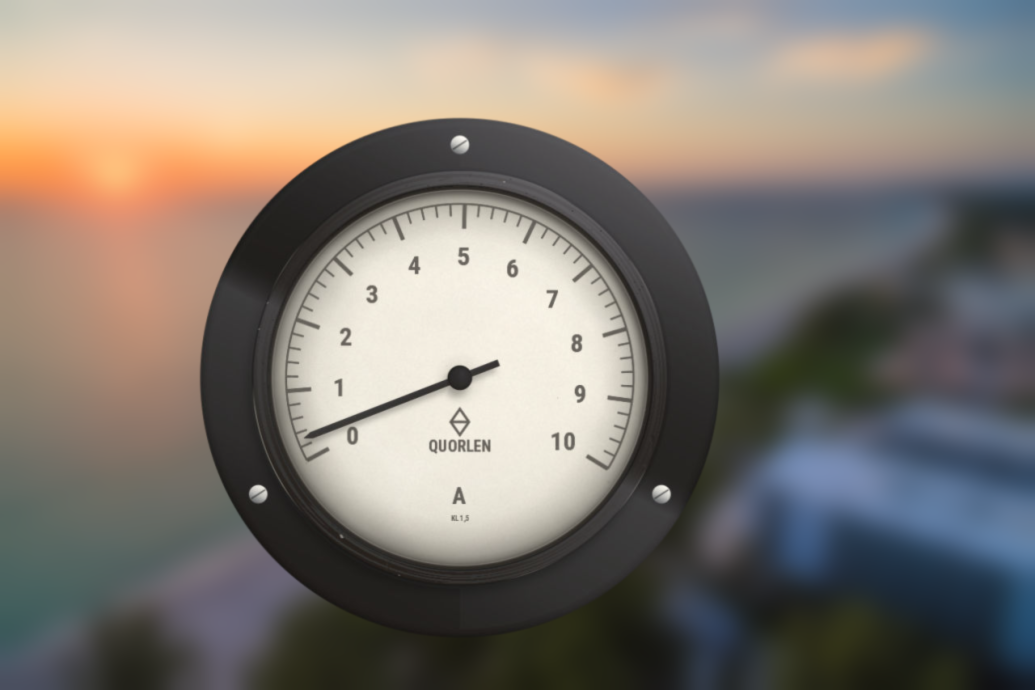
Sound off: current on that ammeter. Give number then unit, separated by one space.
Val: 0.3 A
